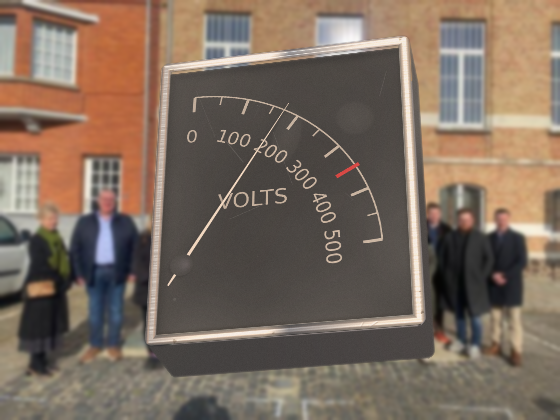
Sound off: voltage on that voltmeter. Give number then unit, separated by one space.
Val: 175 V
